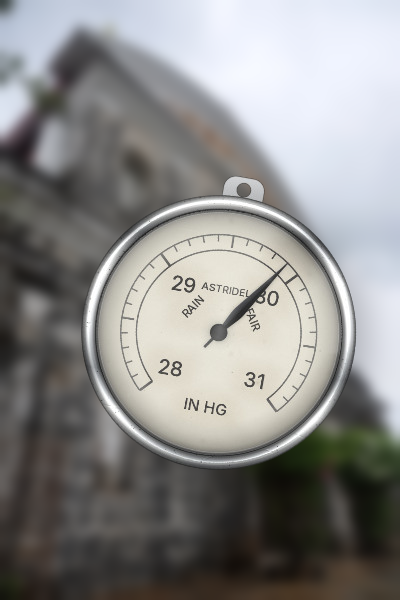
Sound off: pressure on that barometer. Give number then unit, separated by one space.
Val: 29.9 inHg
